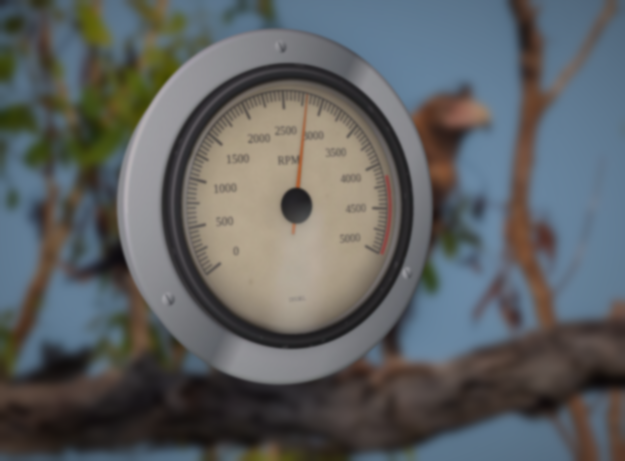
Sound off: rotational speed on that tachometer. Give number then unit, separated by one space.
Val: 2750 rpm
